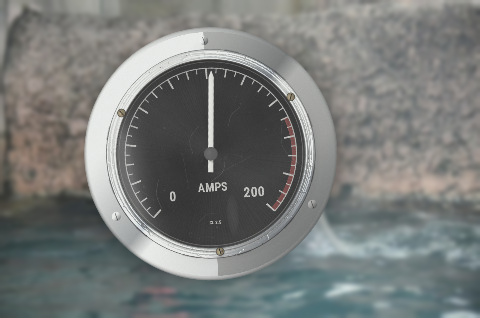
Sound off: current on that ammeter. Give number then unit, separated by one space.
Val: 102.5 A
